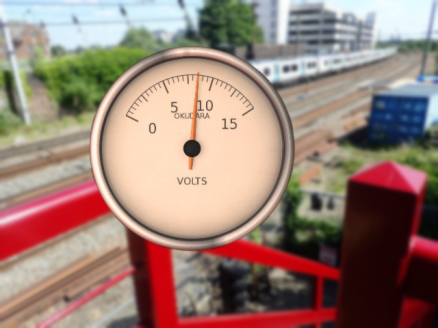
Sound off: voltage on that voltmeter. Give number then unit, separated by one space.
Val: 8.5 V
